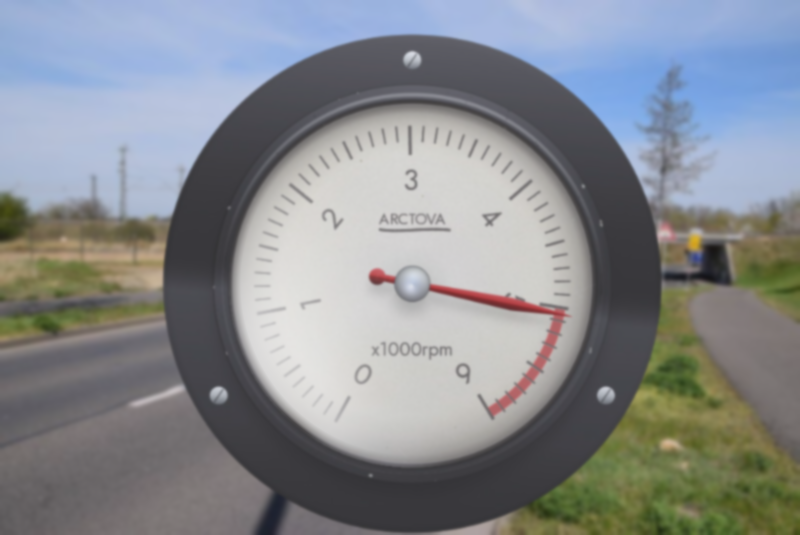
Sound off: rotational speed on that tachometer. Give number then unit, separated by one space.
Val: 5050 rpm
